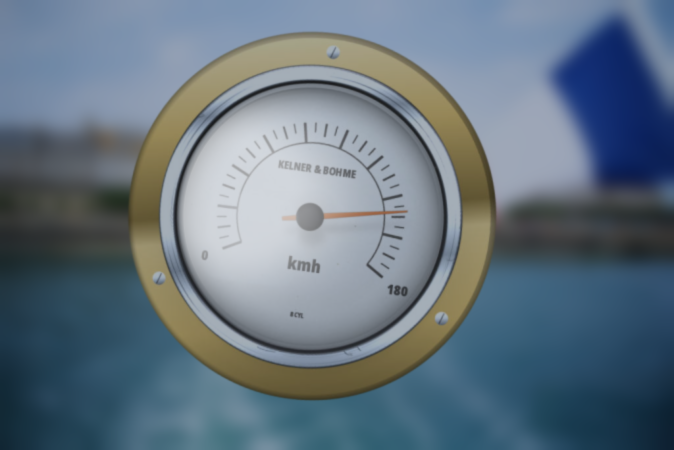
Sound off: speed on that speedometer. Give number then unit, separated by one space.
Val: 147.5 km/h
